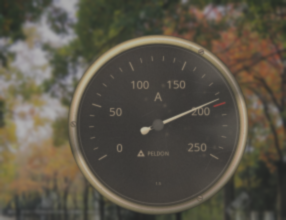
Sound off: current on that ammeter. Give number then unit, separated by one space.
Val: 195 A
